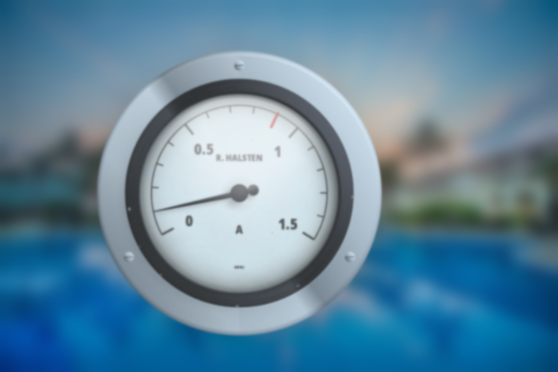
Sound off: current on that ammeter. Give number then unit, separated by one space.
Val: 0.1 A
